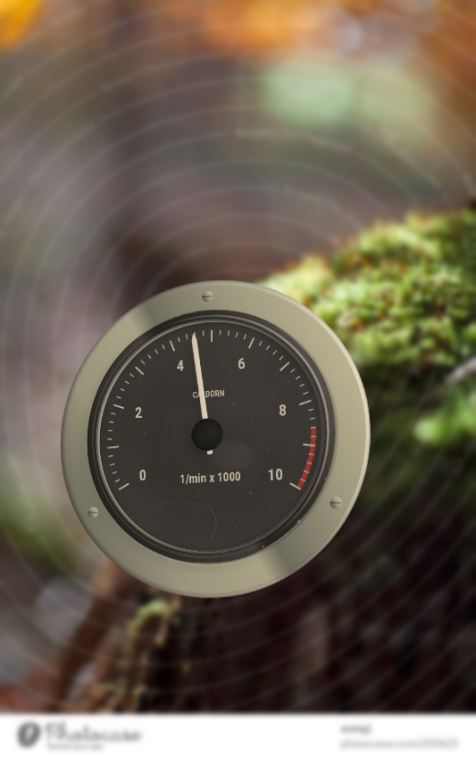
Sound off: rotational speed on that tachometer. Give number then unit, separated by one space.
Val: 4600 rpm
